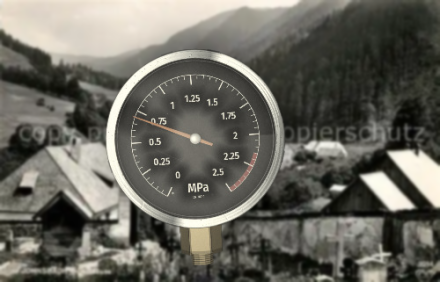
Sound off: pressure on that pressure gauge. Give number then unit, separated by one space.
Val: 0.7 MPa
